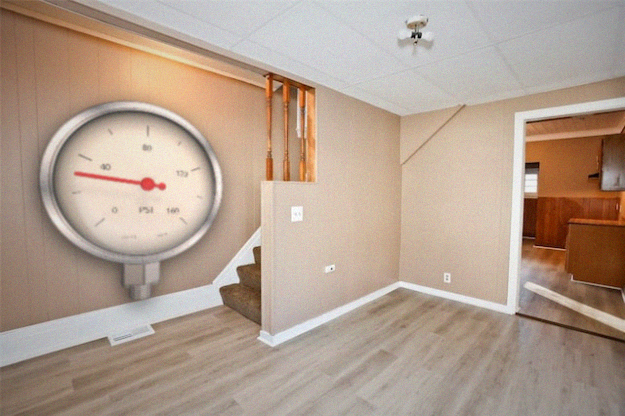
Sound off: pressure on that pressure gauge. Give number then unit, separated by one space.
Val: 30 psi
